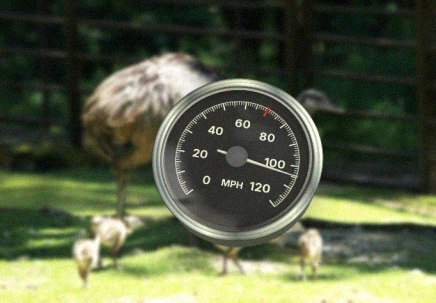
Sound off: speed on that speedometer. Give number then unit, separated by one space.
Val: 105 mph
